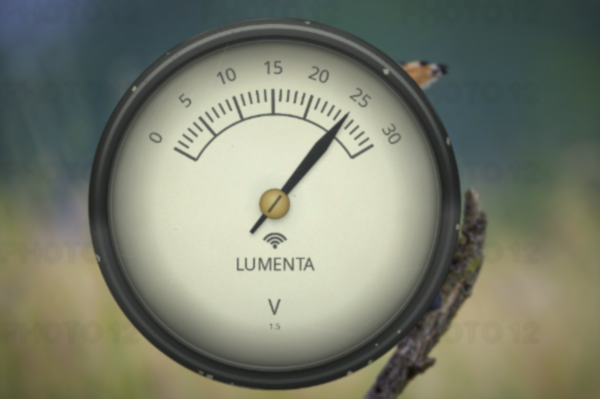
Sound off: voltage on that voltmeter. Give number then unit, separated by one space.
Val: 25 V
